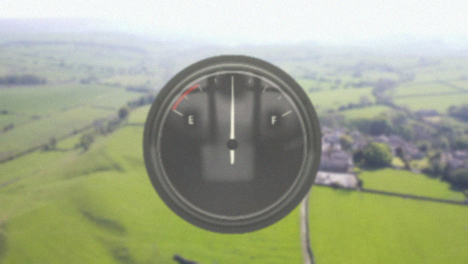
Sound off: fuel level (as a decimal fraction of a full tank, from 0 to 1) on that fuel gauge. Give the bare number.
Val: 0.5
